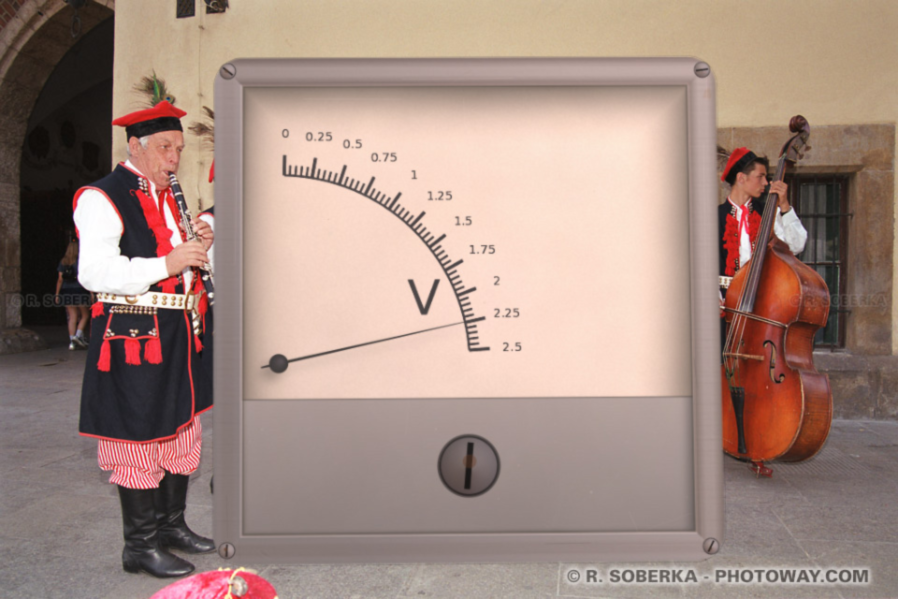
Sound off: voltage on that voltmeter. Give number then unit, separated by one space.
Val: 2.25 V
